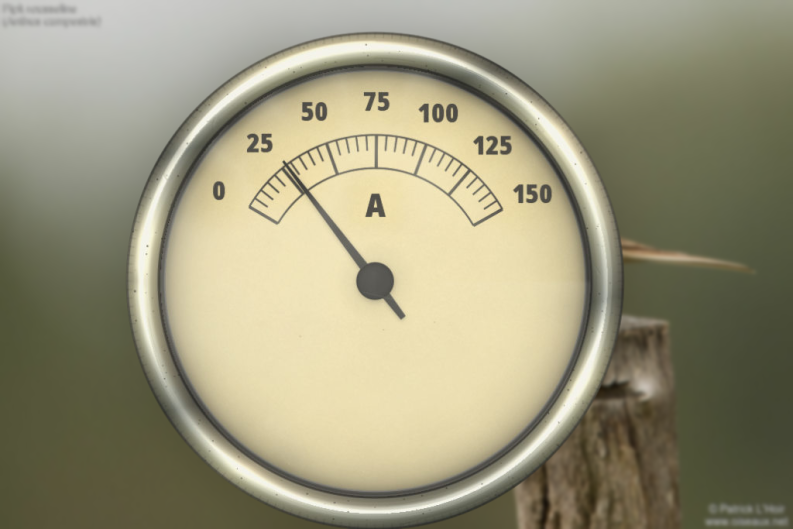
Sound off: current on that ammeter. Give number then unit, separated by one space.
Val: 27.5 A
